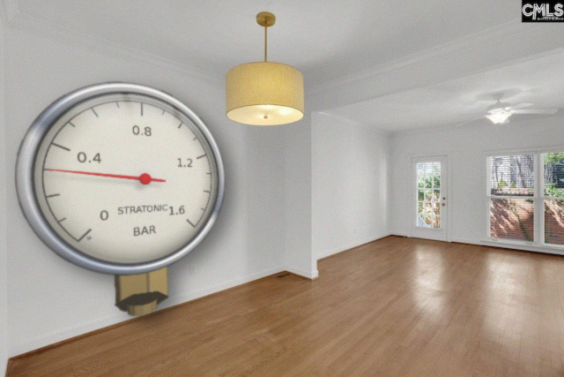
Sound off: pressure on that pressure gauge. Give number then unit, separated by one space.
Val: 0.3 bar
